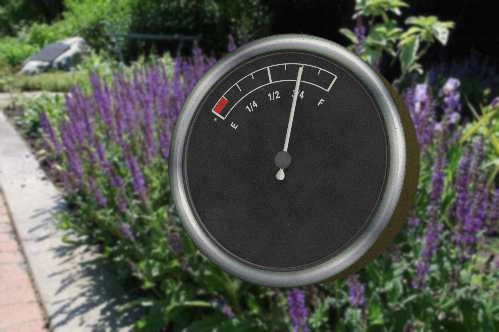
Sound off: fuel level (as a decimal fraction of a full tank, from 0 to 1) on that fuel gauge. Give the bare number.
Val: 0.75
